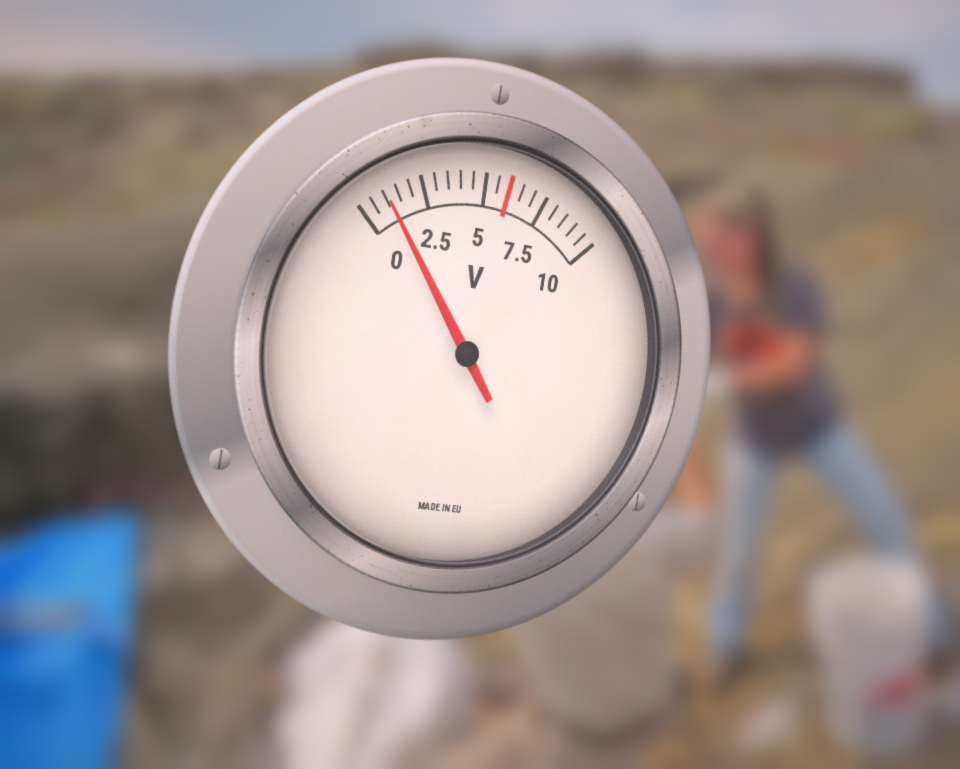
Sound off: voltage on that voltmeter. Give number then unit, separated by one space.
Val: 1 V
